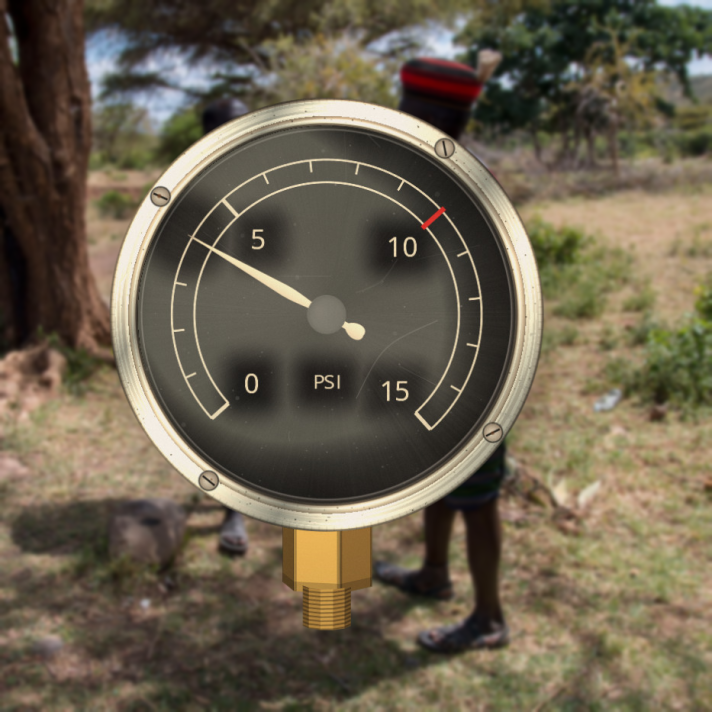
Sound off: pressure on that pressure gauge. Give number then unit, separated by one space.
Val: 4 psi
